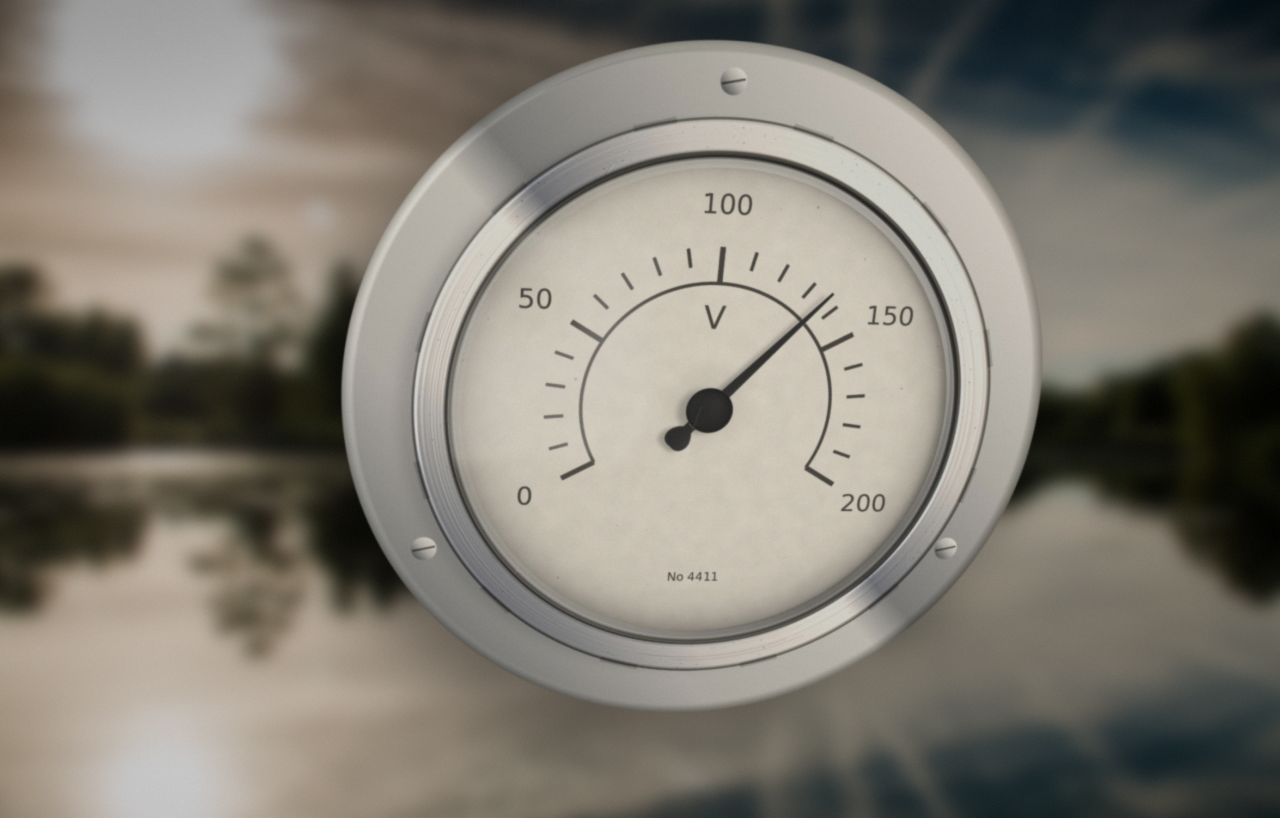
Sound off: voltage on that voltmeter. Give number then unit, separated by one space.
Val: 135 V
